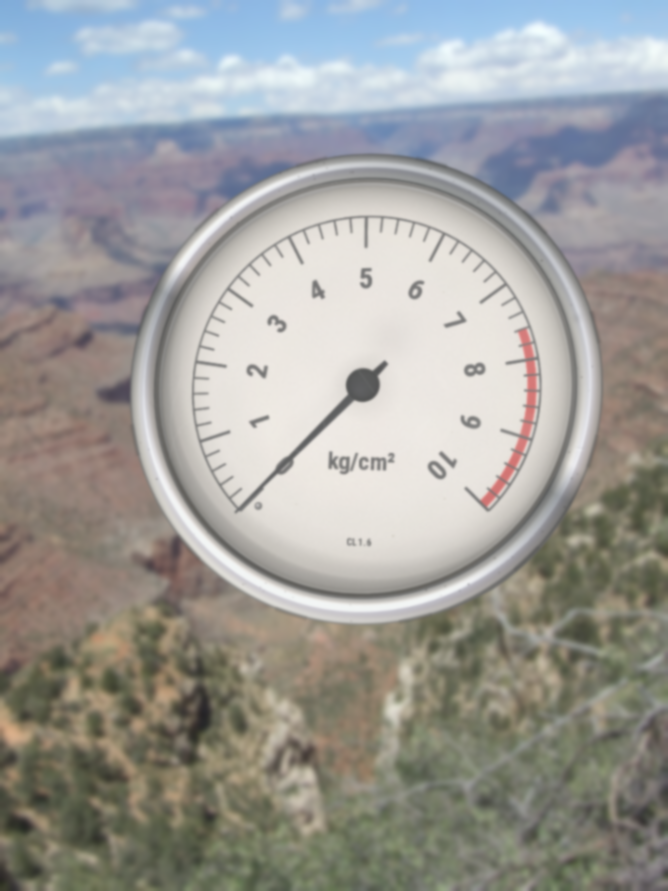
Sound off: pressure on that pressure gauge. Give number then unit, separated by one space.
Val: 0 kg/cm²
